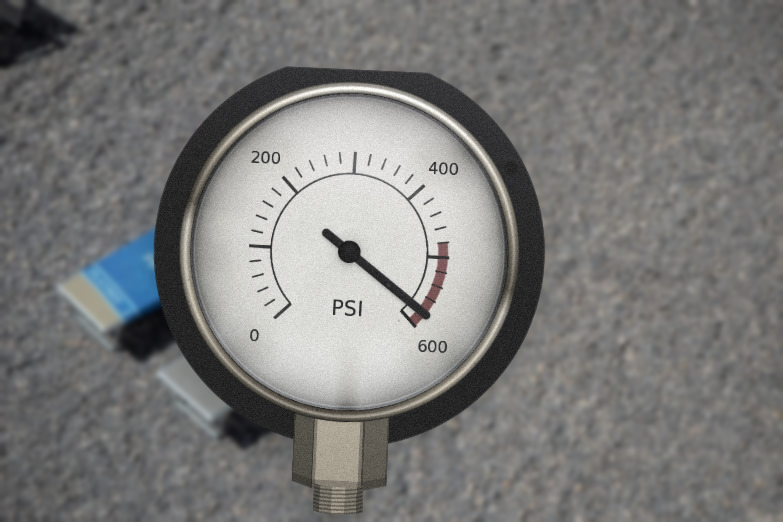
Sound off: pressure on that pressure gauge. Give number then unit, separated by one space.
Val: 580 psi
